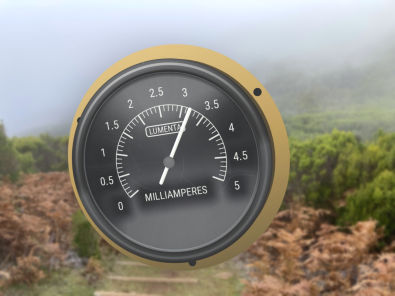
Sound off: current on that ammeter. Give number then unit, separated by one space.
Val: 3.2 mA
